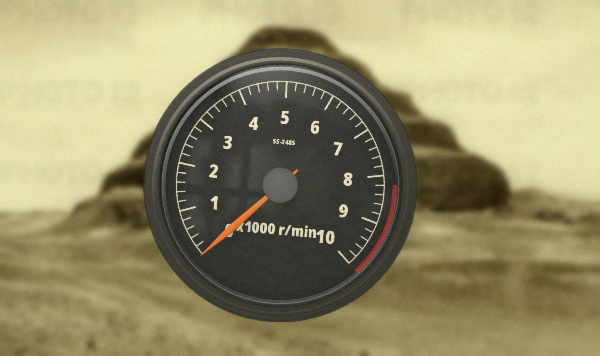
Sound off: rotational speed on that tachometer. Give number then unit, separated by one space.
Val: 0 rpm
